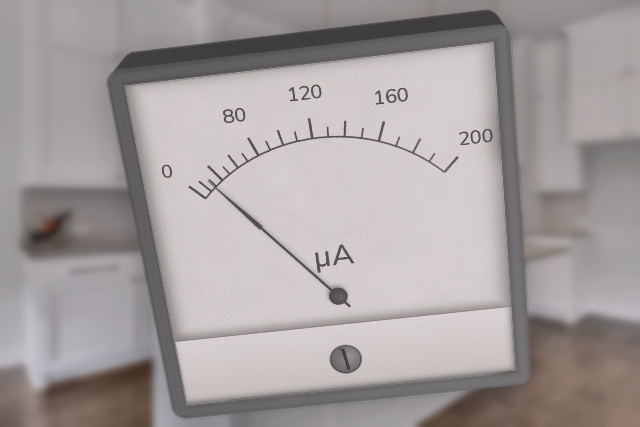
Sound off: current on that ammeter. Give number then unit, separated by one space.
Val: 30 µA
